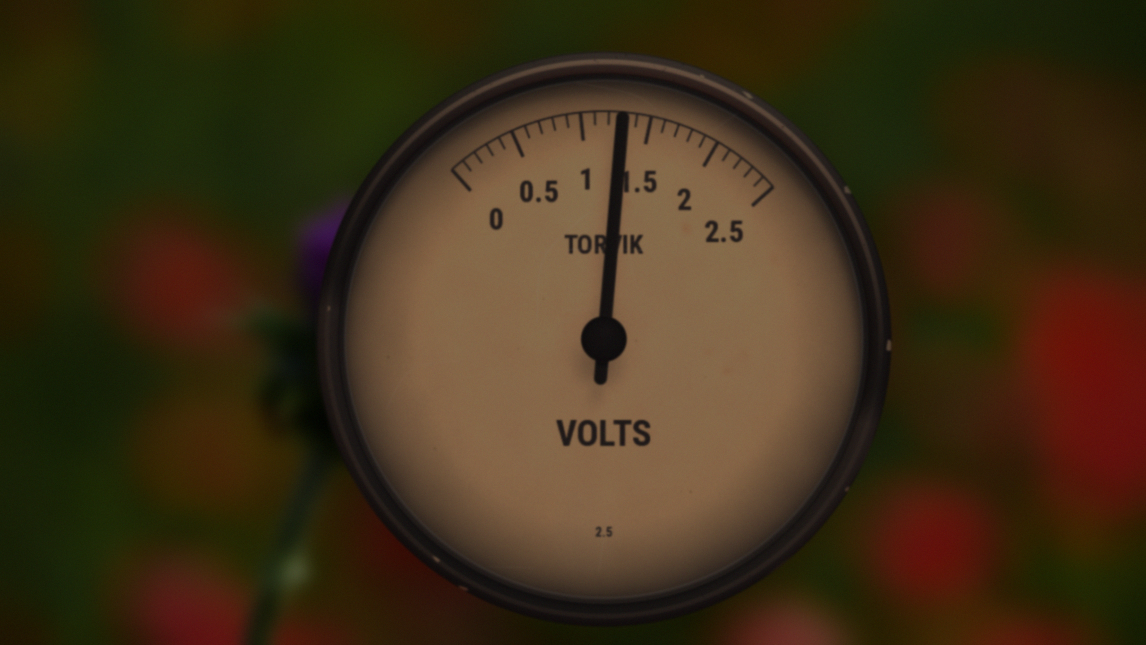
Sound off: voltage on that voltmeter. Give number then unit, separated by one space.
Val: 1.3 V
